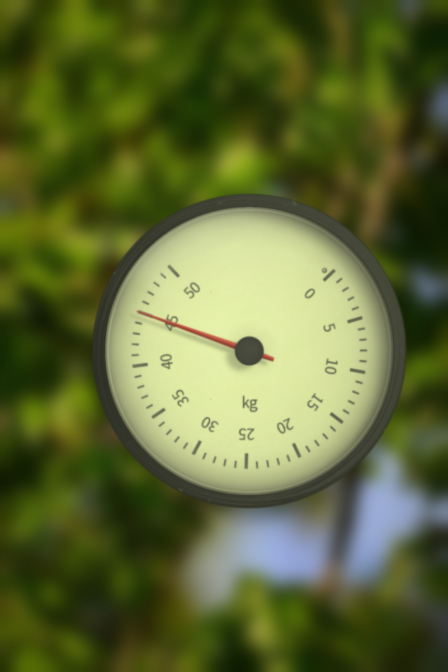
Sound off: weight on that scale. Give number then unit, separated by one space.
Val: 45 kg
